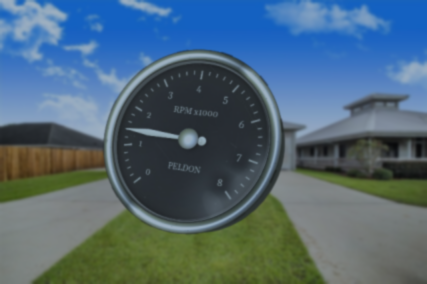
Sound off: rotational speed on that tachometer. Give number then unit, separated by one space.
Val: 1400 rpm
